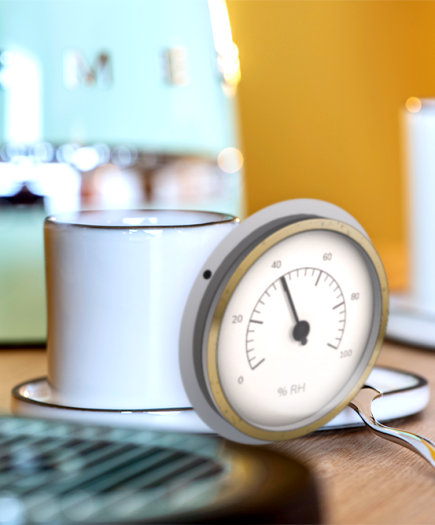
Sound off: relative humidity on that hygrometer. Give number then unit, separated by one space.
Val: 40 %
